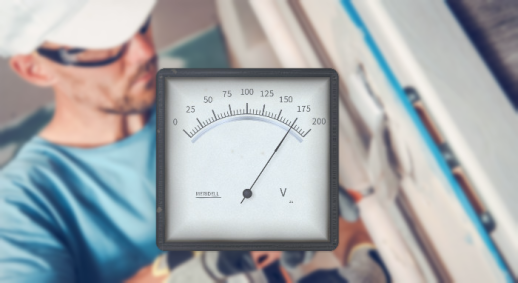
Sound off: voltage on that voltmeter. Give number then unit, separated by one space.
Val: 175 V
